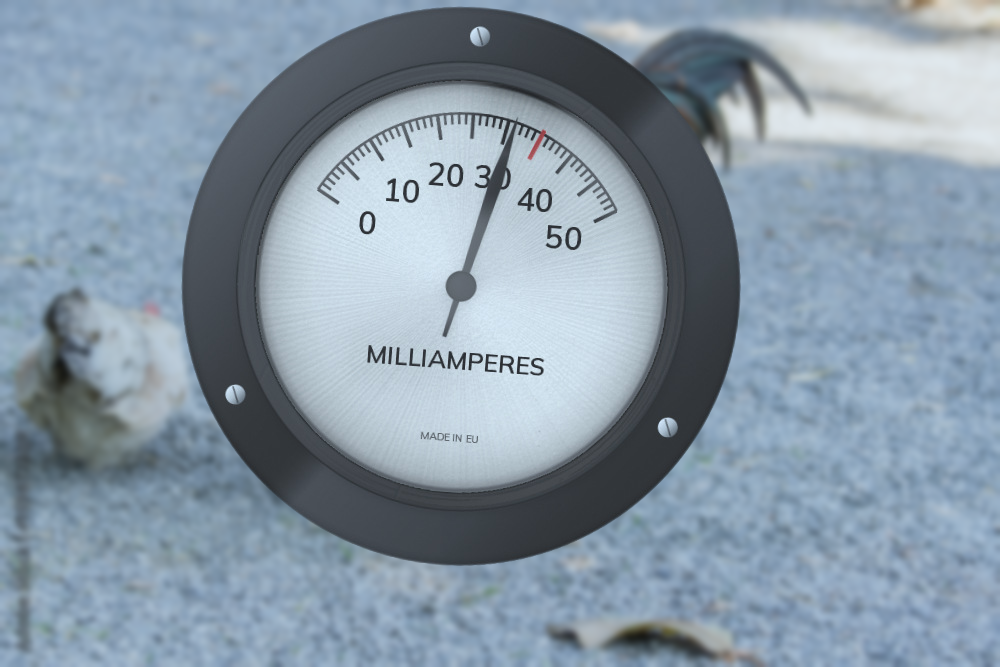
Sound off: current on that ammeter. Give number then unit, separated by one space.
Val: 31 mA
